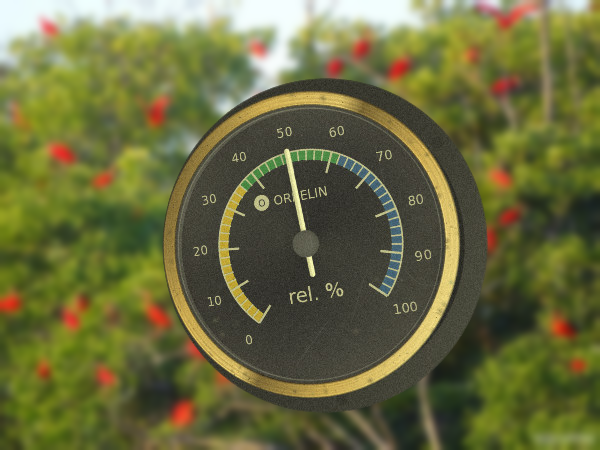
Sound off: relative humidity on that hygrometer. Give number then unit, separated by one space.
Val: 50 %
